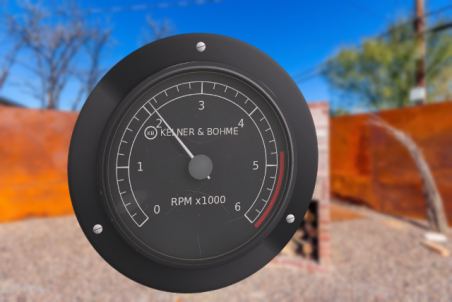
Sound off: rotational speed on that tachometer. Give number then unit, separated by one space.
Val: 2100 rpm
